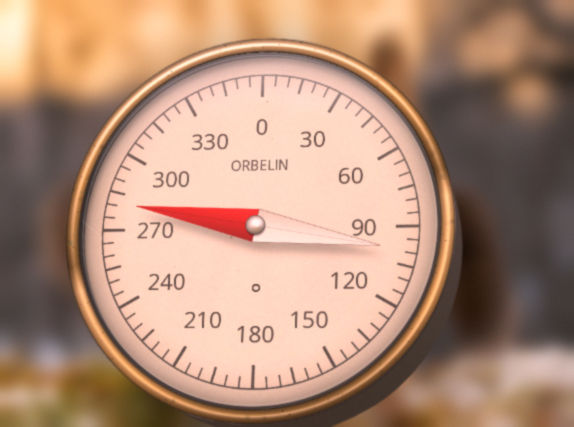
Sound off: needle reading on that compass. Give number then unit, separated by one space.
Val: 280 °
